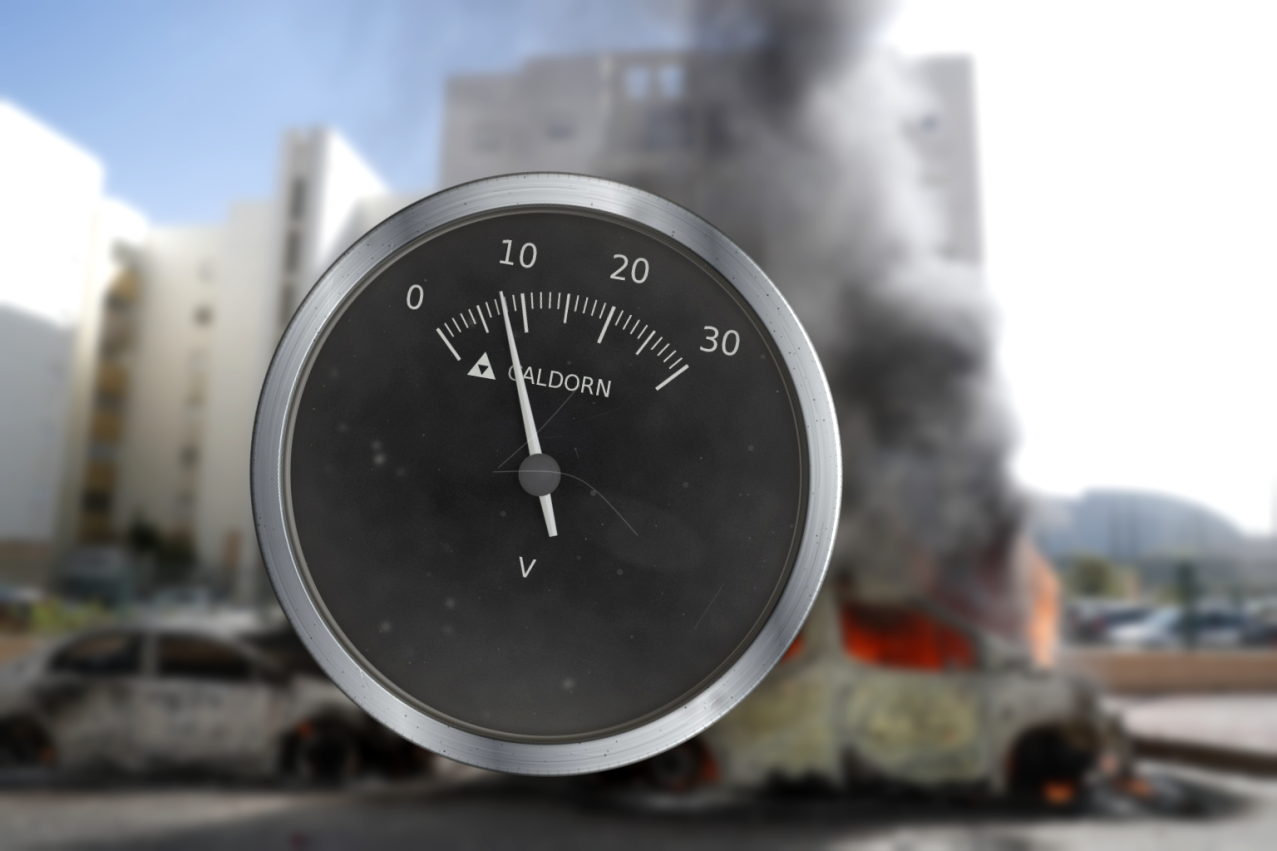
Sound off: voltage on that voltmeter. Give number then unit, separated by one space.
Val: 8 V
